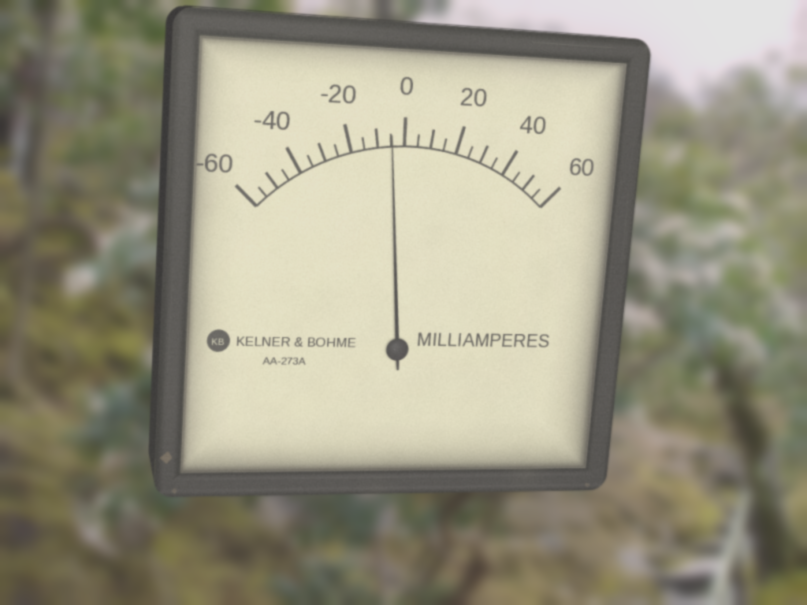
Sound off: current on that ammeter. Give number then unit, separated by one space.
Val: -5 mA
